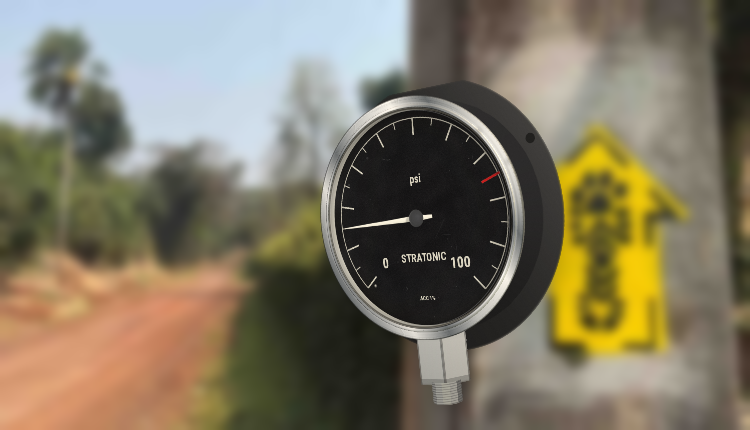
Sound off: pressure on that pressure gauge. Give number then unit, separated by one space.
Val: 15 psi
